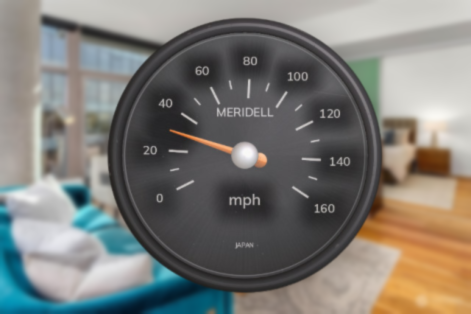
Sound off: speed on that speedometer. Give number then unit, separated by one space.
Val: 30 mph
